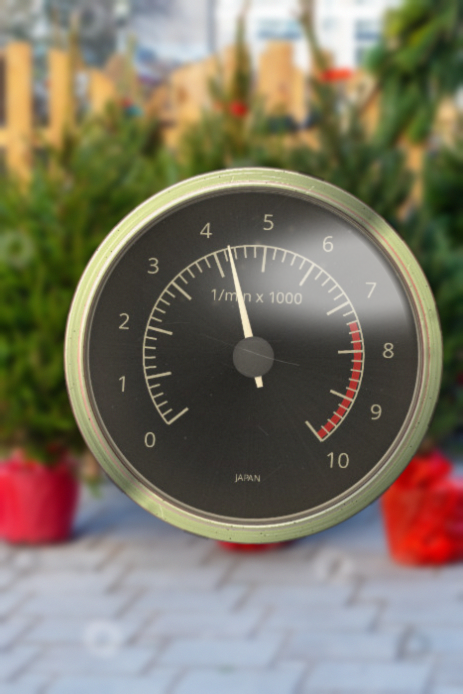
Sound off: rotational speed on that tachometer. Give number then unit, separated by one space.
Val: 4300 rpm
